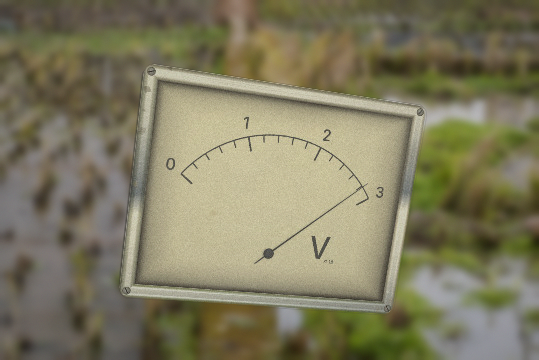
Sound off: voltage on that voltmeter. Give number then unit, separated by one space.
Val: 2.8 V
